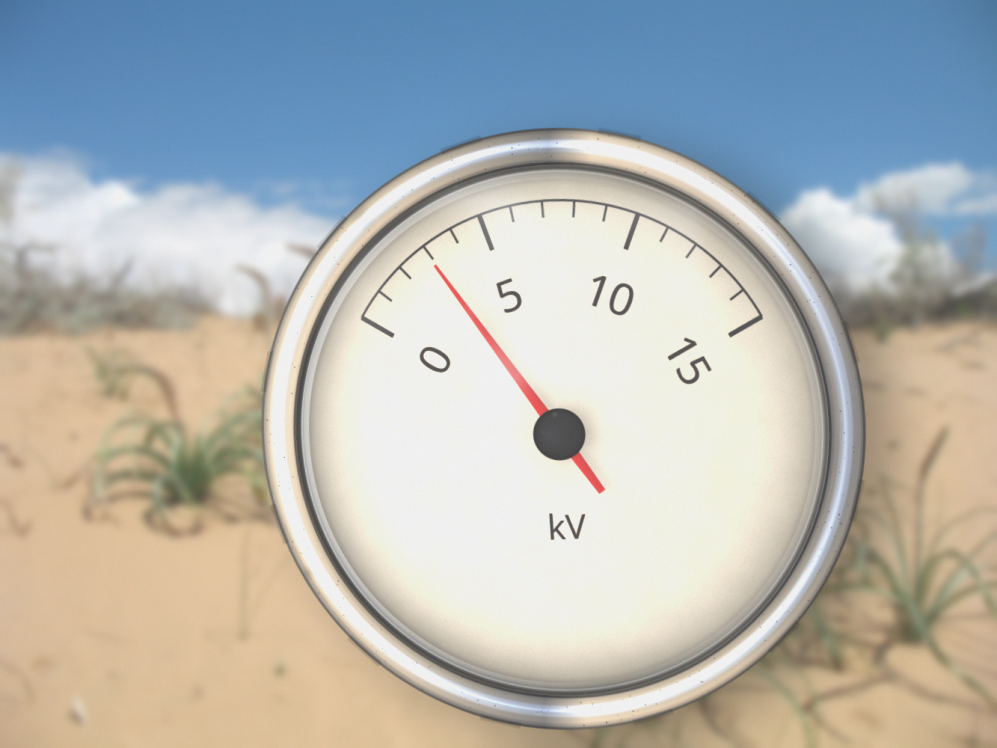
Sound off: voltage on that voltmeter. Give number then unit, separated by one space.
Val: 3 kV
